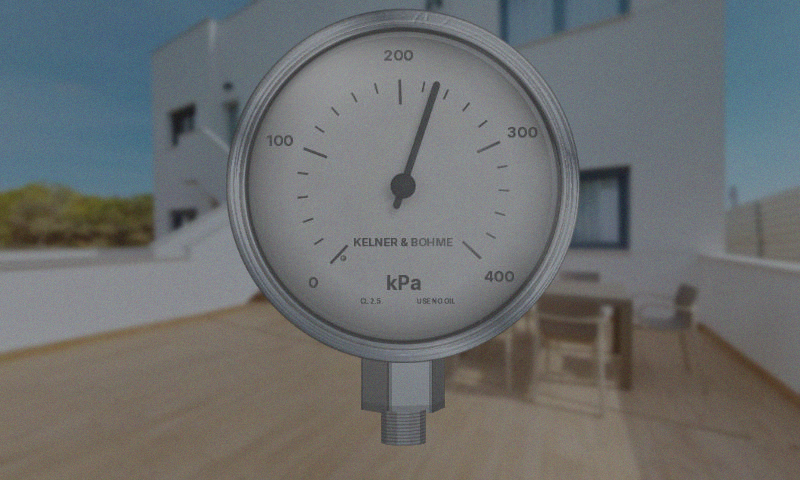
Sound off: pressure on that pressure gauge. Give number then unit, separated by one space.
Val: 230 kPa
